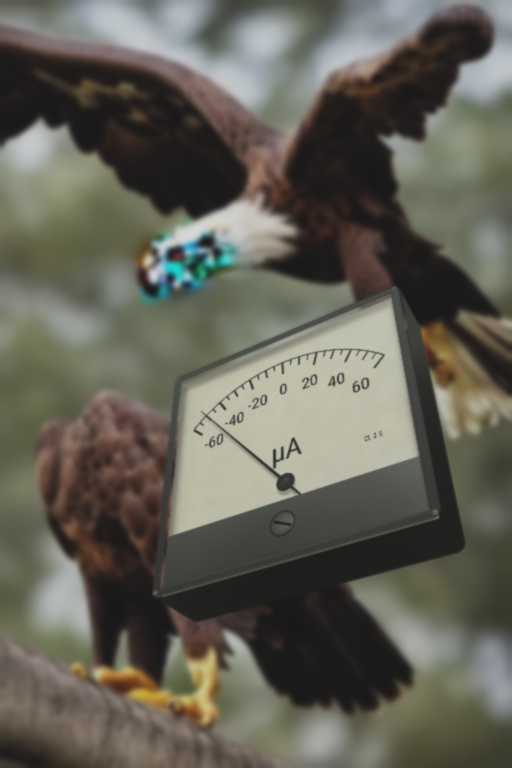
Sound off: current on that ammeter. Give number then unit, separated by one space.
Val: -50 µA
